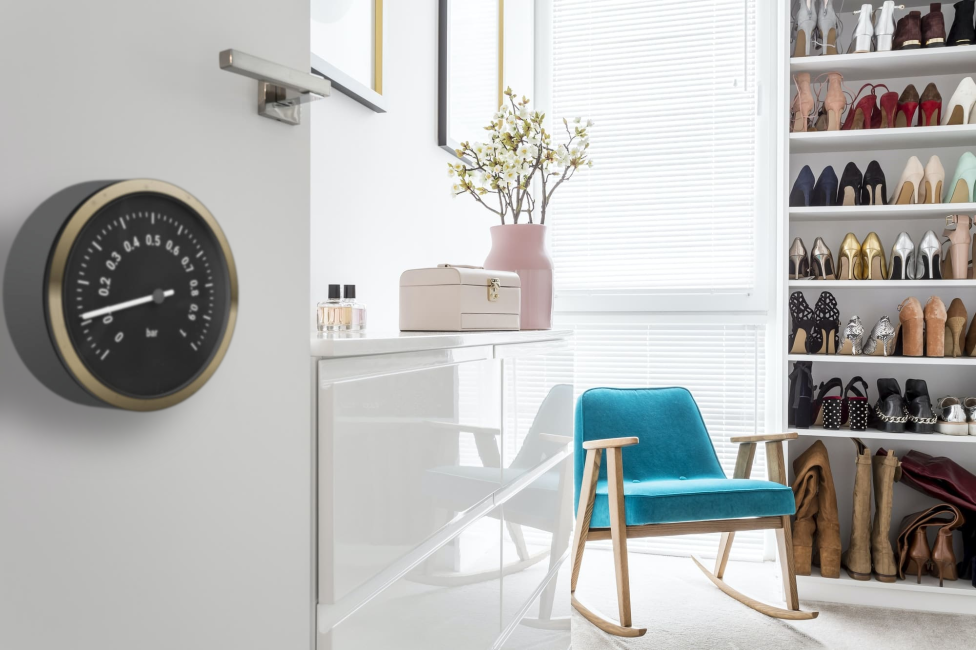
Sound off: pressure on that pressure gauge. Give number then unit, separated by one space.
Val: 0.12 bar
